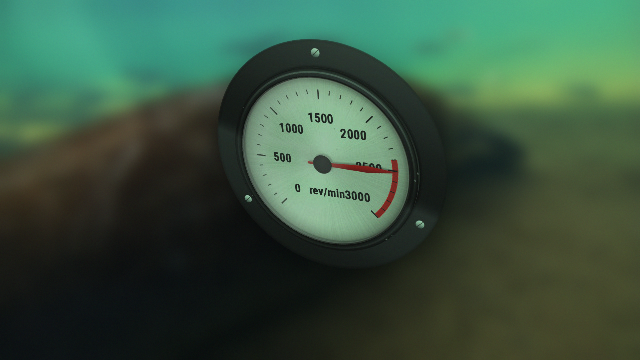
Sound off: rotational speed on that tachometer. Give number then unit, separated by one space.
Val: 2500 rpm
